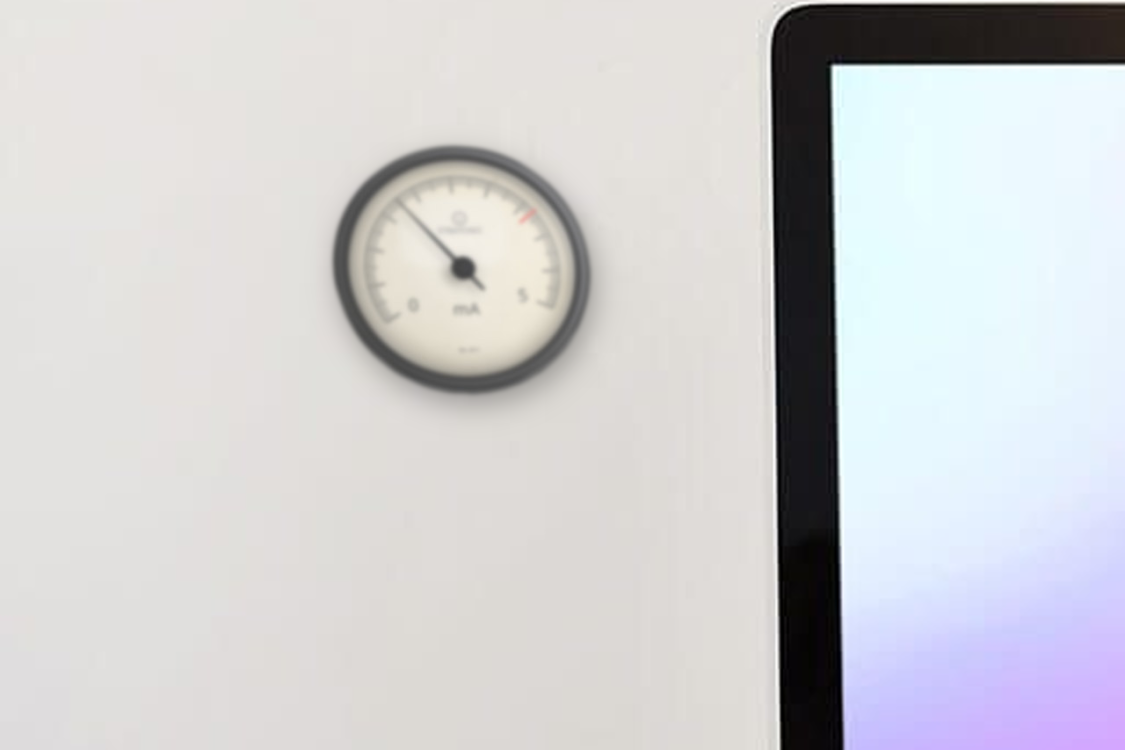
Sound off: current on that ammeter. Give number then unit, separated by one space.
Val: 1.75 mA
